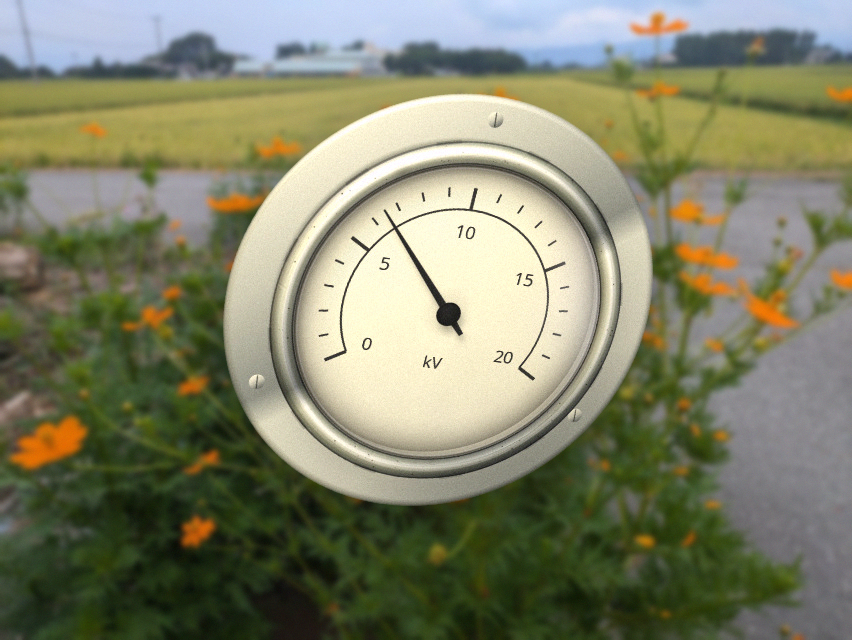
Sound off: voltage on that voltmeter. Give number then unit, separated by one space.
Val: 6.5 kV
